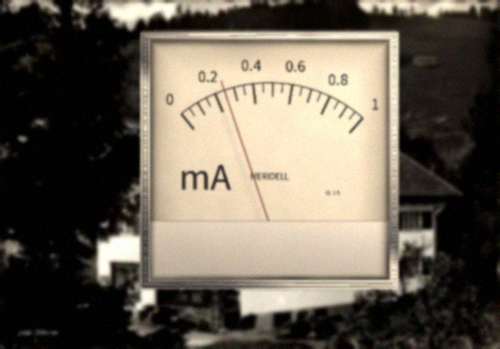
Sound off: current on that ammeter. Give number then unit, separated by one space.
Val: 0.25 mA
